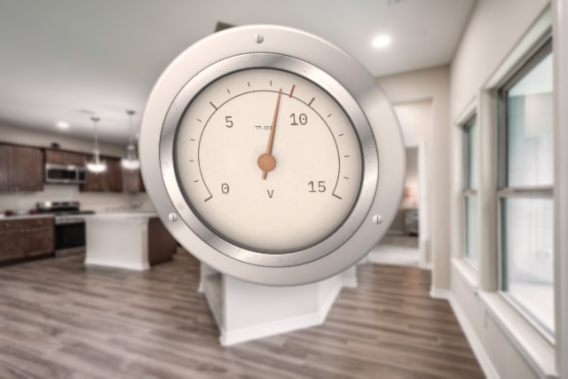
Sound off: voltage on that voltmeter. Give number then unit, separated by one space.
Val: 8.5 V
